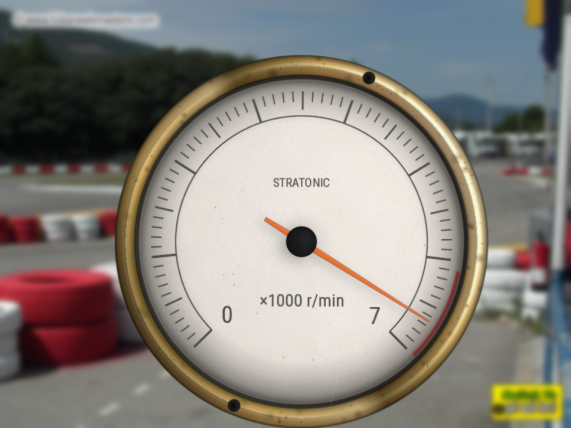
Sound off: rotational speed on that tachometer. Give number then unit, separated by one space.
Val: 6650 rpm
